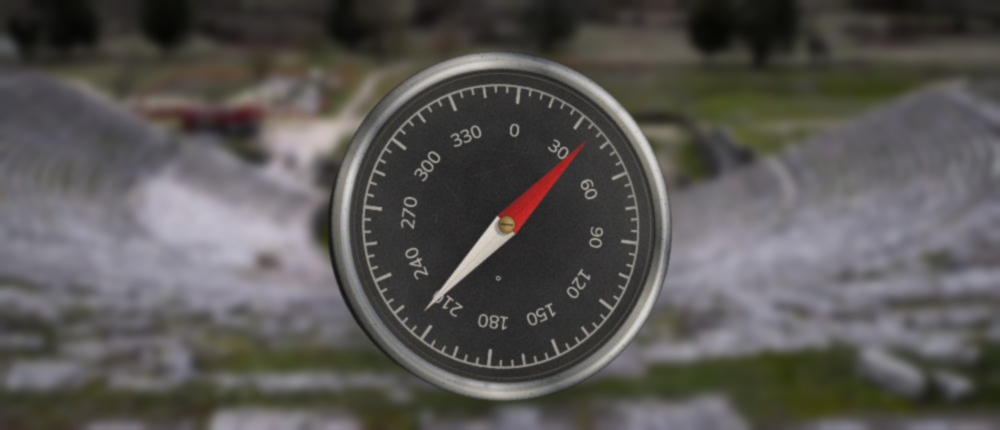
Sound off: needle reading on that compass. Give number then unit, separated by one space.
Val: 37.5 °
